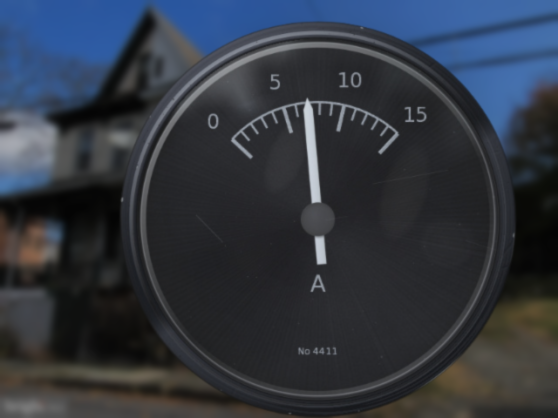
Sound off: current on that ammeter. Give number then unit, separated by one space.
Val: 7 A
